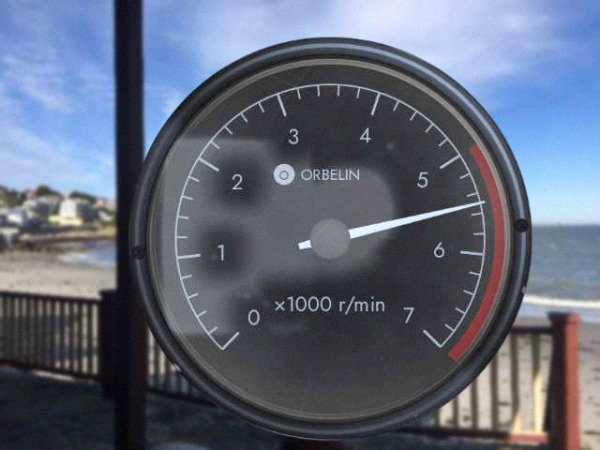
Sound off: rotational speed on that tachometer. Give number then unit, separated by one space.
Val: 5500 rpm
